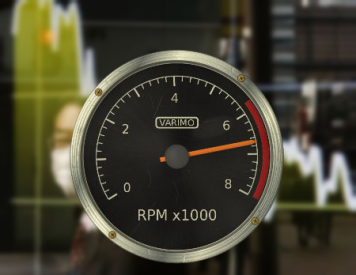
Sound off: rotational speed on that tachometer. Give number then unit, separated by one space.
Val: 6700 rpm
